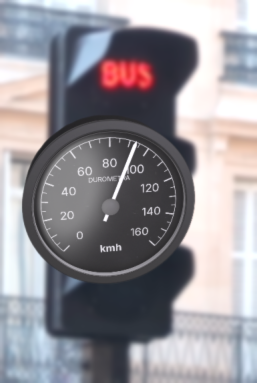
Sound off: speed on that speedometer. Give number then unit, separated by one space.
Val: 92.5 km/h
